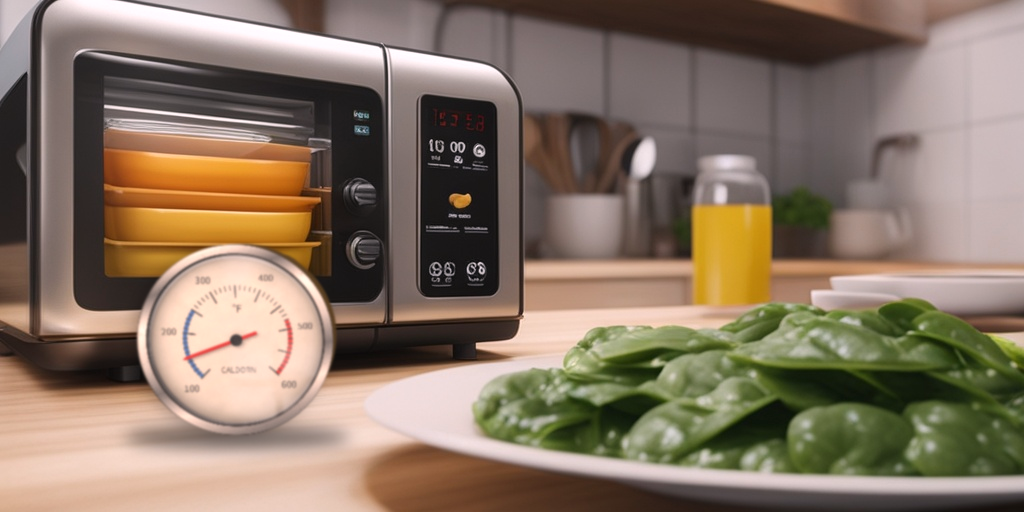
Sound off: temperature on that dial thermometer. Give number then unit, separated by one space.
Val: 150 °F
